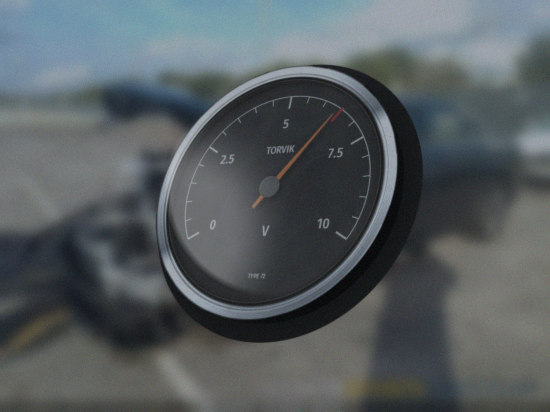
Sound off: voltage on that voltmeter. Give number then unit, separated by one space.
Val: 6.5 V
